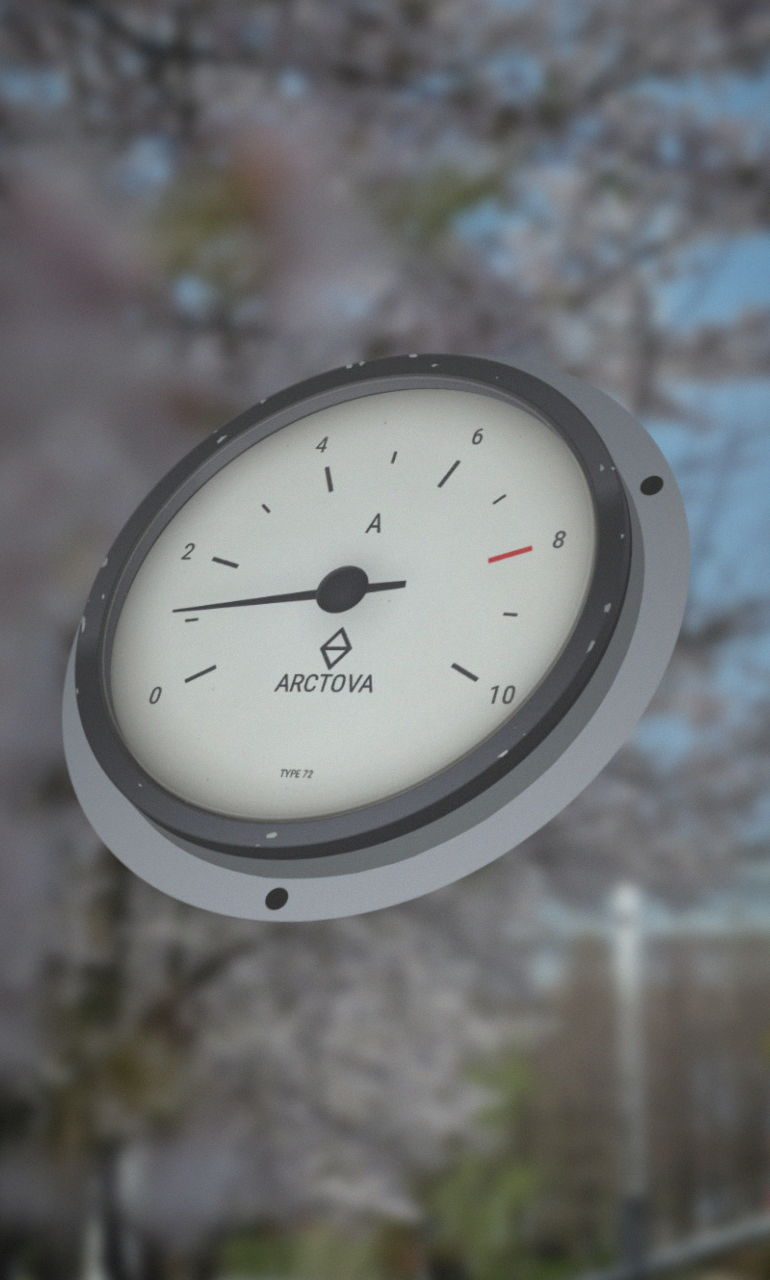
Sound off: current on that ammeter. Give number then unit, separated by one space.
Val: 1 A
